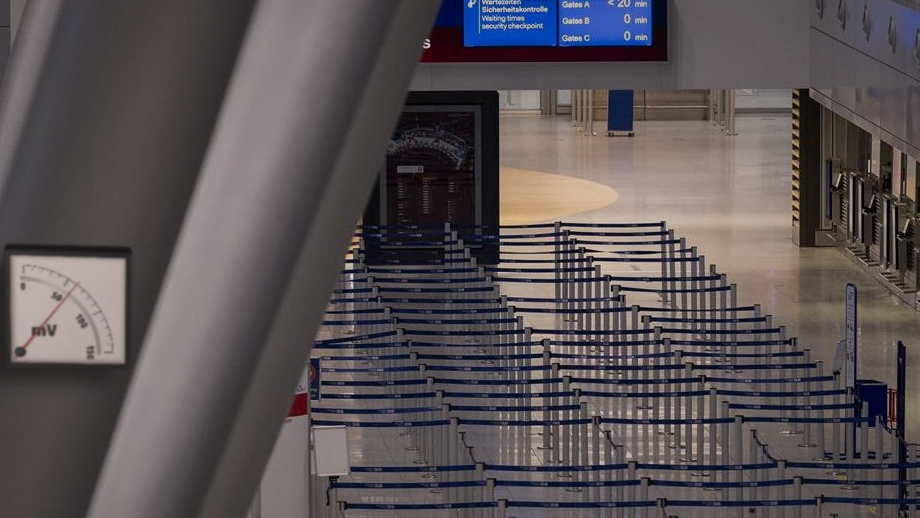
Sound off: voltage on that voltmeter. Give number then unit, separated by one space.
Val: 60 mV
